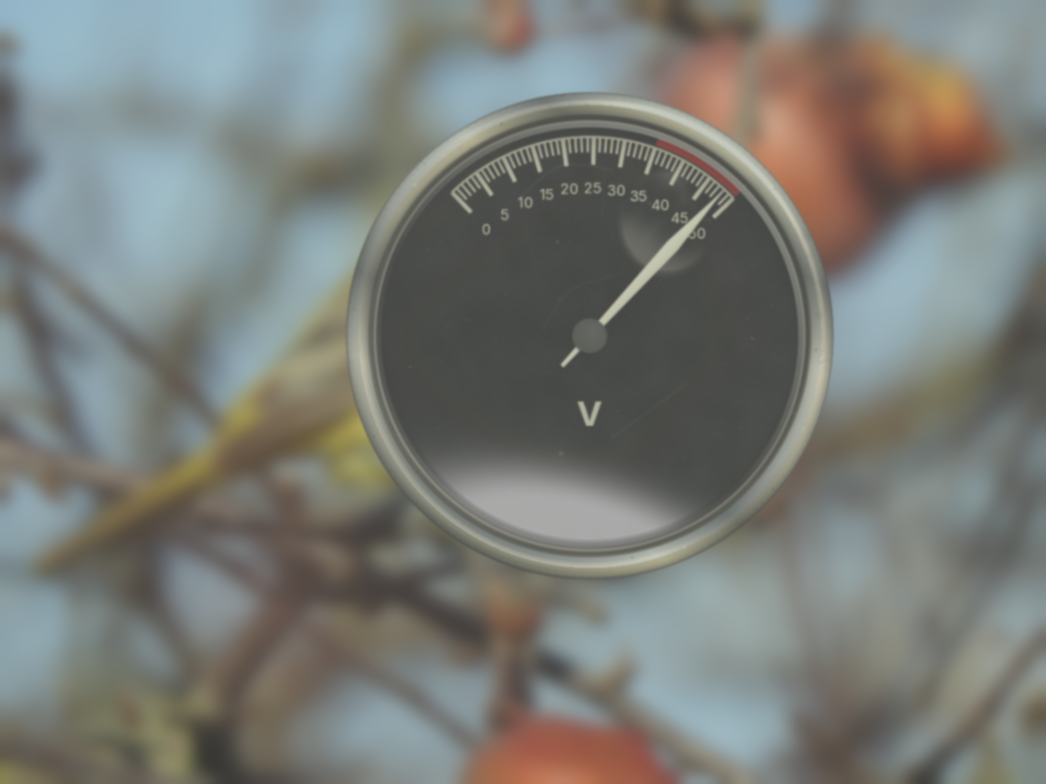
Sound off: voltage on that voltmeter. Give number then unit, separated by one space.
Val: 48 V
